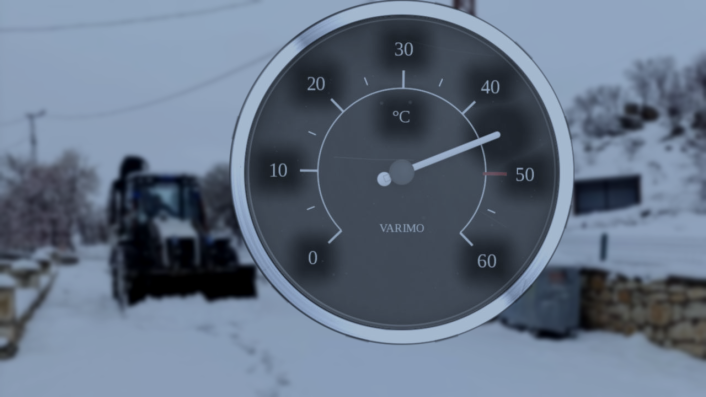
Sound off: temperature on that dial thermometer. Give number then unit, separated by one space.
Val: 45 °C
